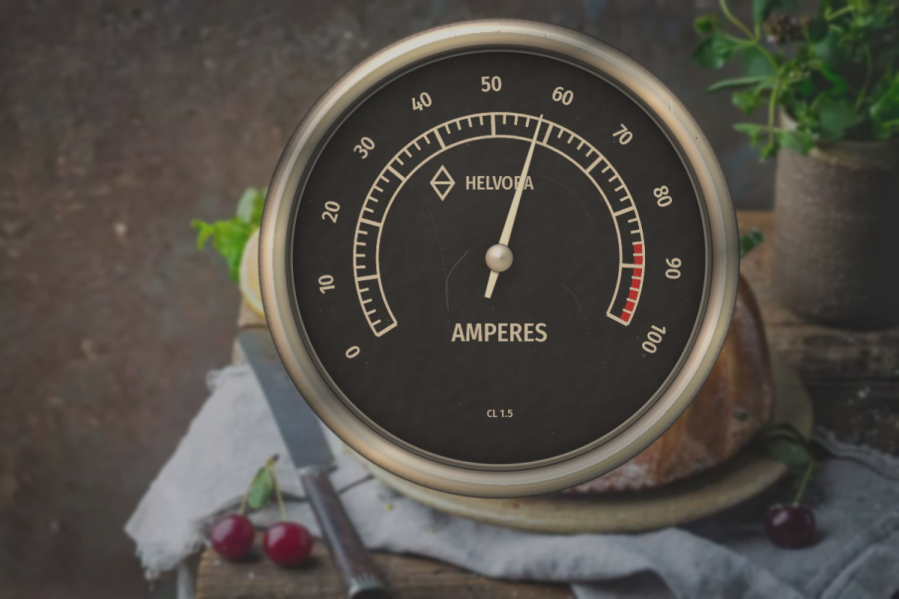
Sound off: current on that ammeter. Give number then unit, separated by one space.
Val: 58 A
